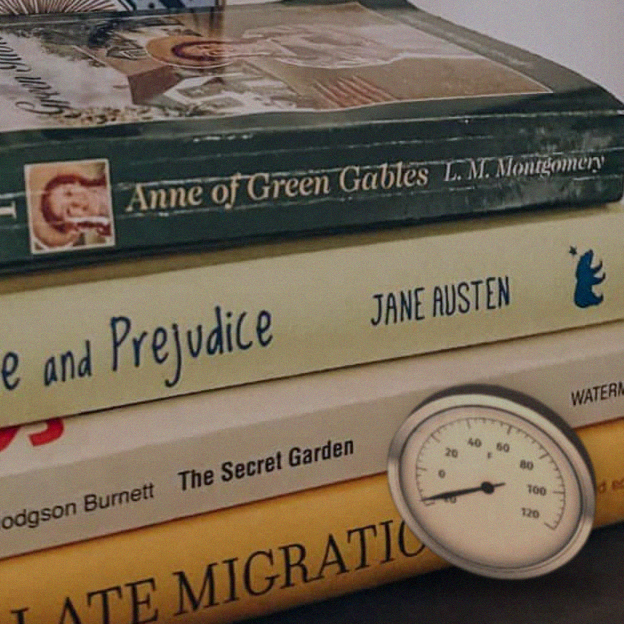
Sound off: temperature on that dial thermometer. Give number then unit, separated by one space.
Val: -16 °F
